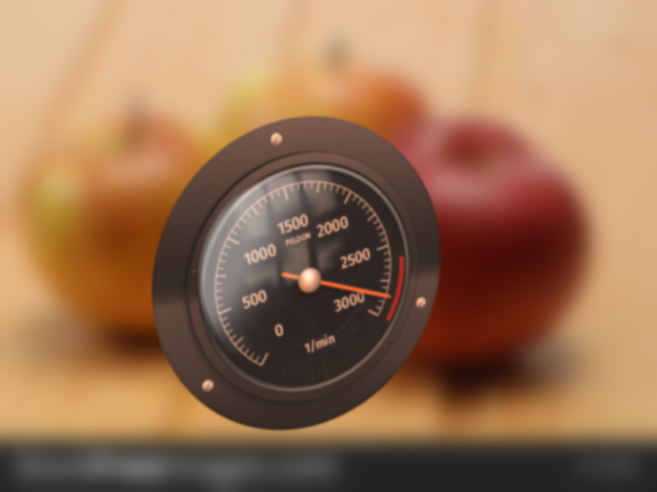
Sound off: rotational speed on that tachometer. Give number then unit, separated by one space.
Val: 2850 rpm
